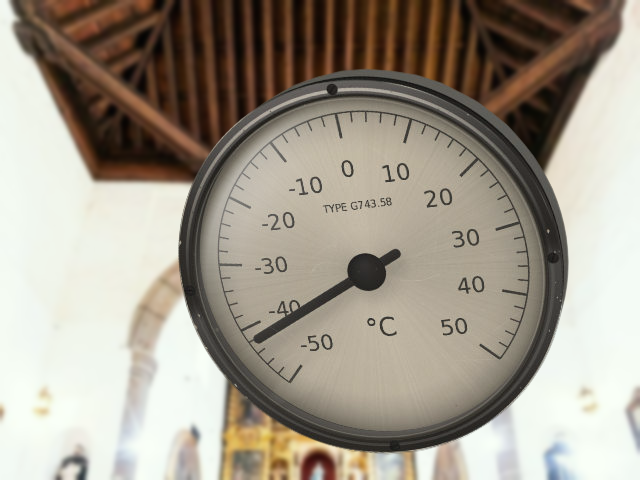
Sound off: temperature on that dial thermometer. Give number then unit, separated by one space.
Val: -42 °C
